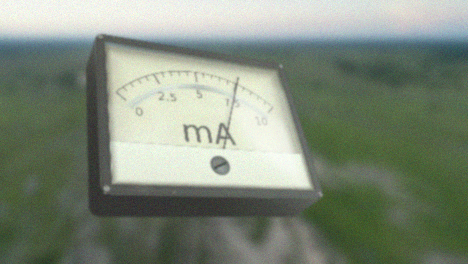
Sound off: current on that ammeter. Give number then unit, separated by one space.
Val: 7.5 mA
